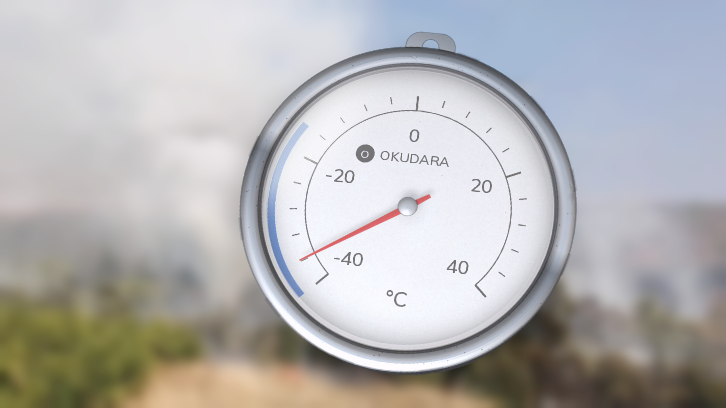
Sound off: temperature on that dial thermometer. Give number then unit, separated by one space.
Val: -36 °C
